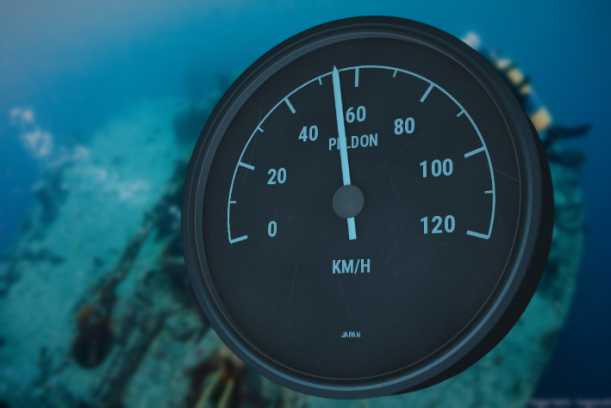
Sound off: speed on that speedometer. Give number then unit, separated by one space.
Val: 55 km/h
